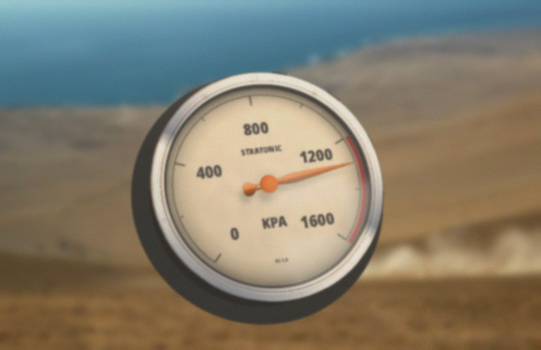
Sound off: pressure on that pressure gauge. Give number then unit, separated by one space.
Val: 1300 kPa
